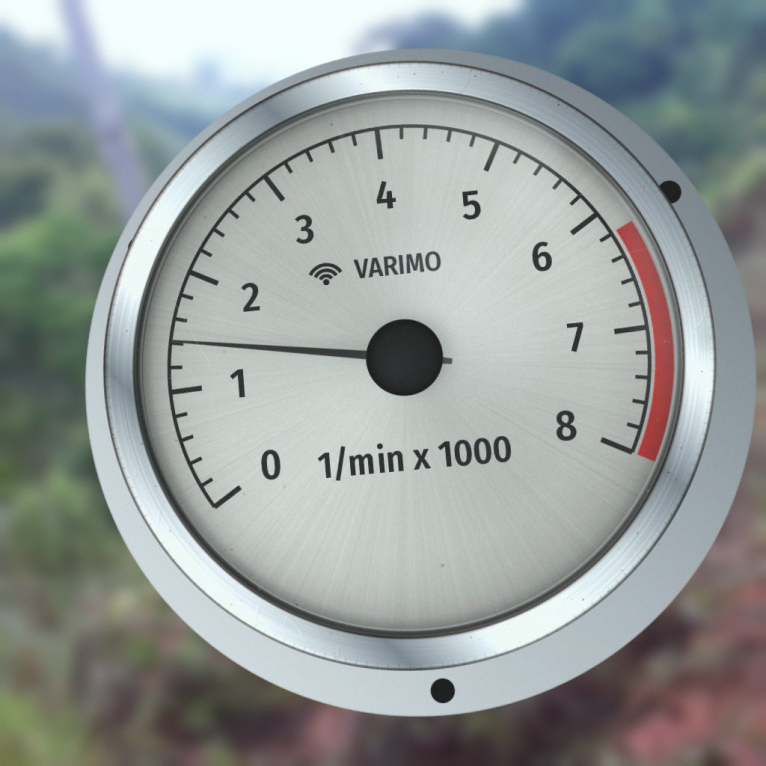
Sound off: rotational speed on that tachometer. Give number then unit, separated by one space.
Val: 1400 rpm
